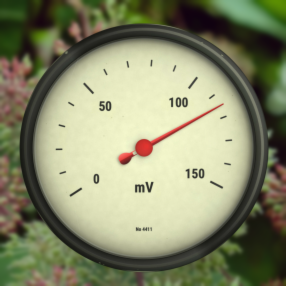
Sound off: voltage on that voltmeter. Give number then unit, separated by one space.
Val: 115 mV
